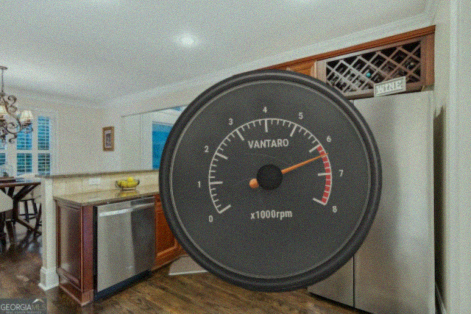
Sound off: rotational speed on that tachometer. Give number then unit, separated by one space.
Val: 6400 rpm
